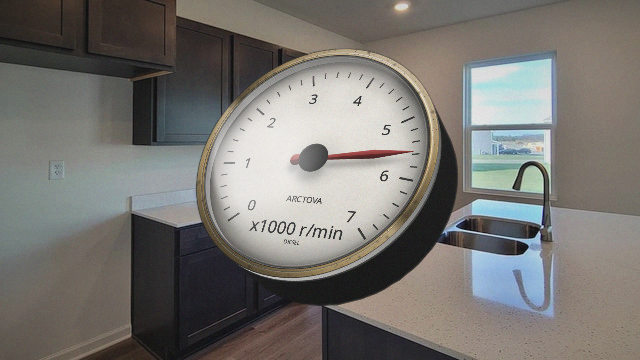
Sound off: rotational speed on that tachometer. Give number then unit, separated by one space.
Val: 5600 rpm
